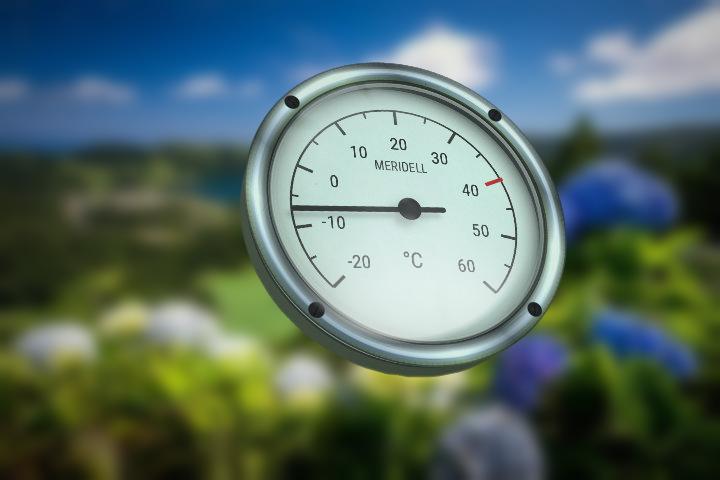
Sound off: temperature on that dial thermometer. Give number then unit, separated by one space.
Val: -7.5 °C
